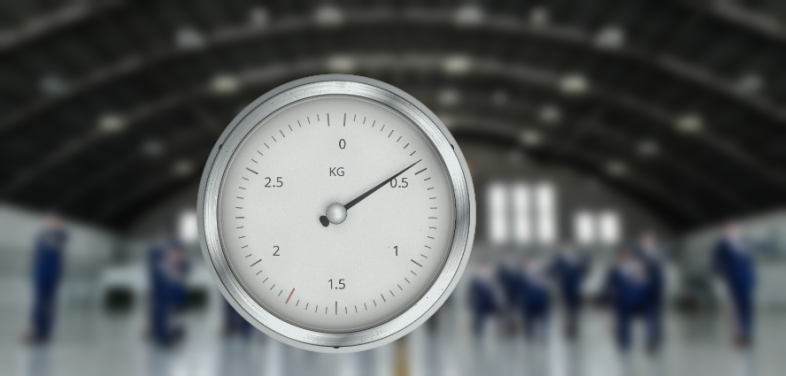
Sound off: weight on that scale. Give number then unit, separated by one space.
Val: 0.45 kg
